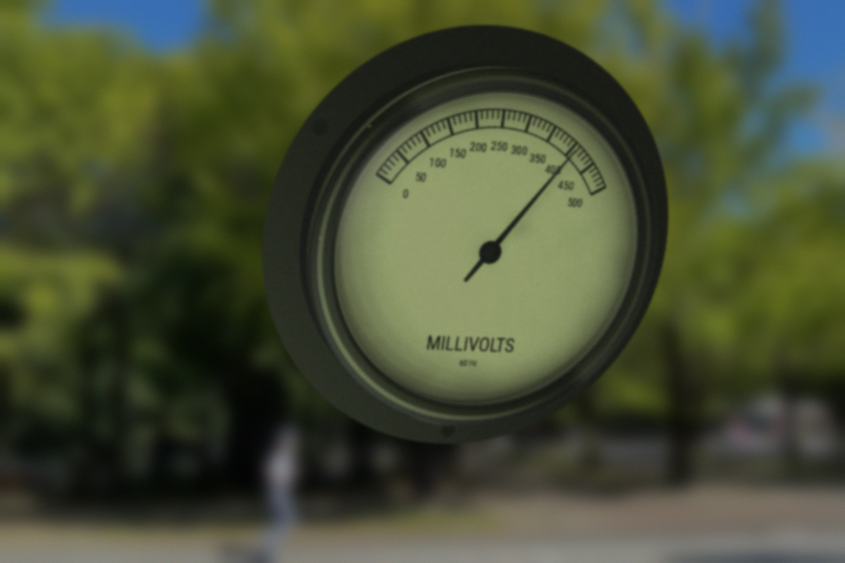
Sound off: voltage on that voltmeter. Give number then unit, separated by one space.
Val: 400 mV
